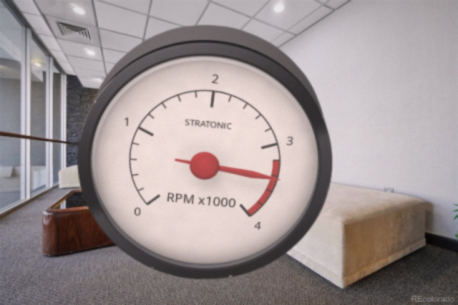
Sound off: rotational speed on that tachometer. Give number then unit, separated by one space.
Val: 3400 rpm
